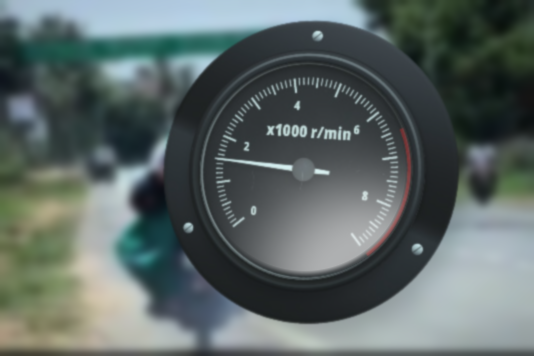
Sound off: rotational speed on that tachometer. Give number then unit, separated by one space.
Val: 1500 rpm
